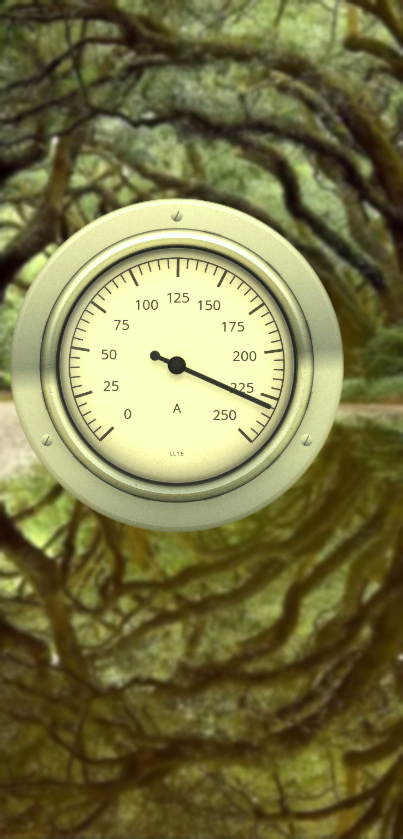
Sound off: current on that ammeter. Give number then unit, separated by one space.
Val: 230 A
